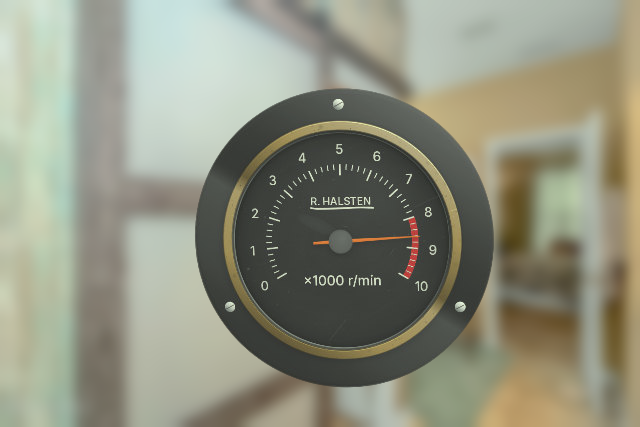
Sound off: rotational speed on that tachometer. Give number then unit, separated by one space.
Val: 8600 rpm
